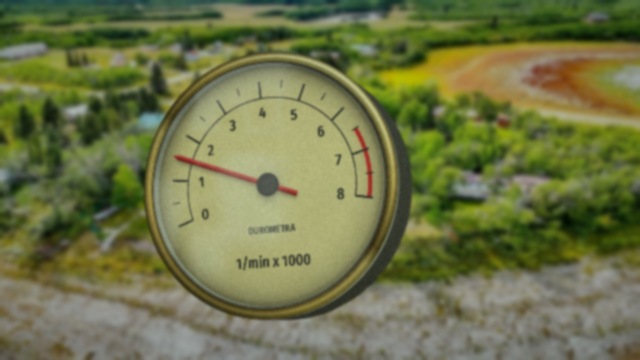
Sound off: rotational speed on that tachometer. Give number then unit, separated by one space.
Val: 1500 rpm
